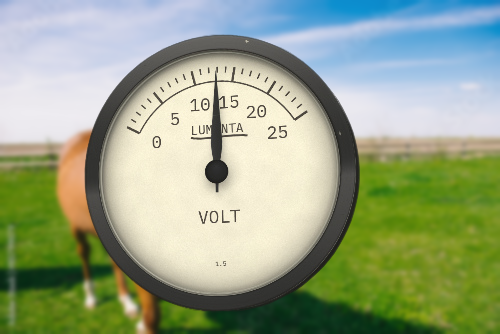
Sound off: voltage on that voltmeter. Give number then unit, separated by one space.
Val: 13 V
